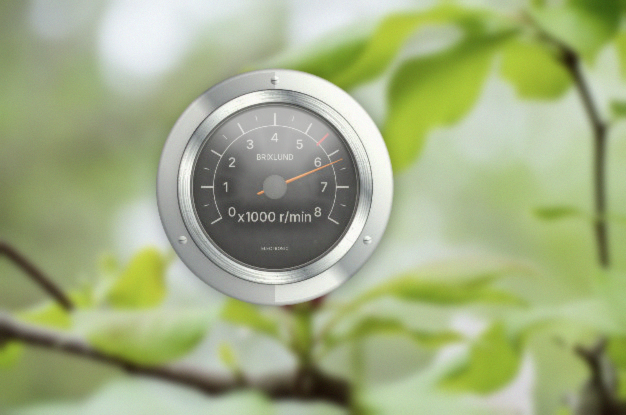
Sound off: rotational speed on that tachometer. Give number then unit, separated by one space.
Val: 6250 rpm
